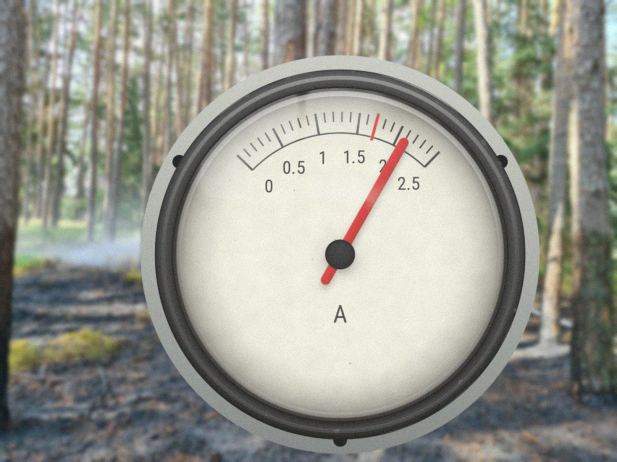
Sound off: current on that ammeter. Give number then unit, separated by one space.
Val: 2.1 A
